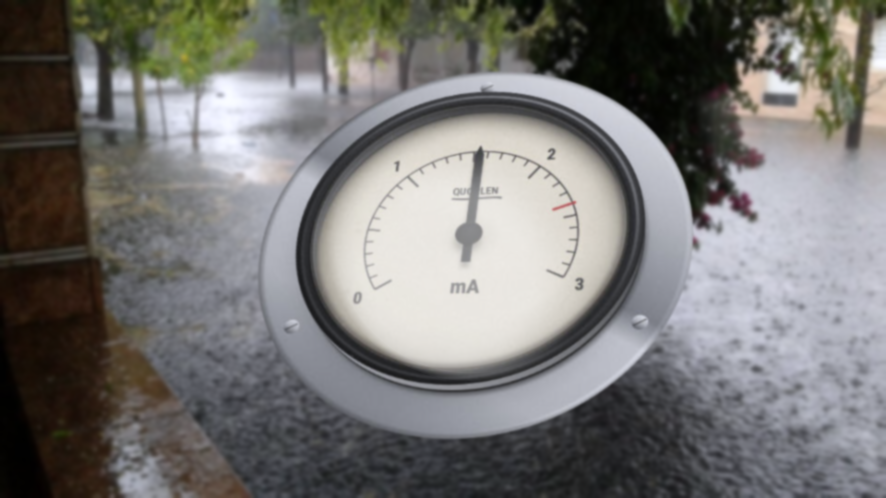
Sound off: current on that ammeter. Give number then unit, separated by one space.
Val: 1.55 mA
